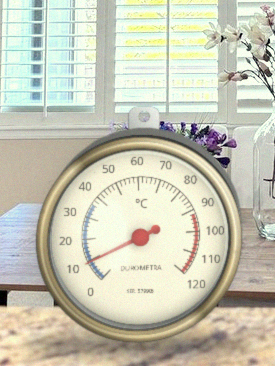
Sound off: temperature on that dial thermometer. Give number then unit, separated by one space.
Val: 10 °C
